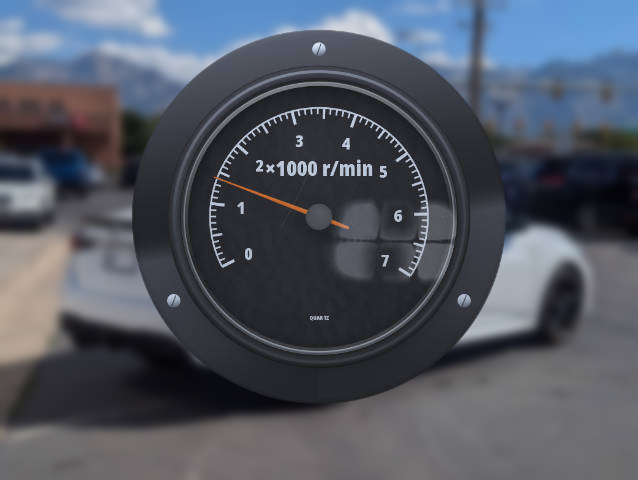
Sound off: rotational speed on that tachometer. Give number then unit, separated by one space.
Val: 1400 rpm
